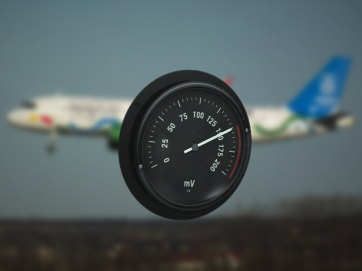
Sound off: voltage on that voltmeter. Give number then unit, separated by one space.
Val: 150 mV
